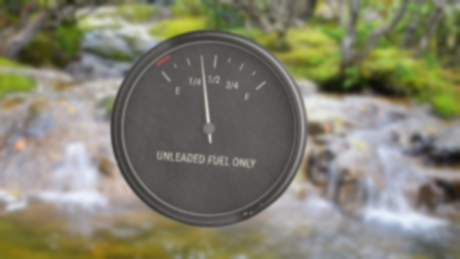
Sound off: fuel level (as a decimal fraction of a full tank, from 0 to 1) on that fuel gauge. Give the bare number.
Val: 0.375
